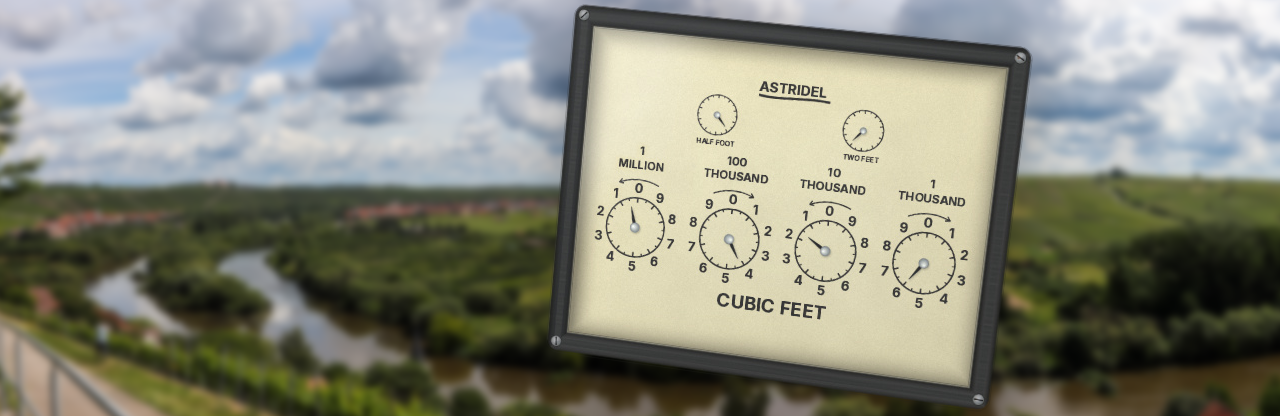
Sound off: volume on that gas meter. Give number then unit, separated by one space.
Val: 41600 ft³
